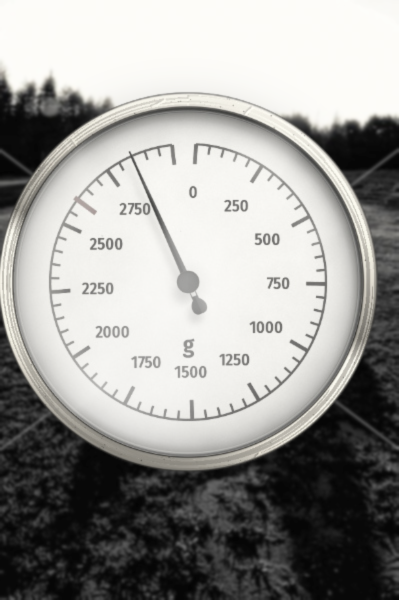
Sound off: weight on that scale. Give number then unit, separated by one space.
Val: 2850 g
